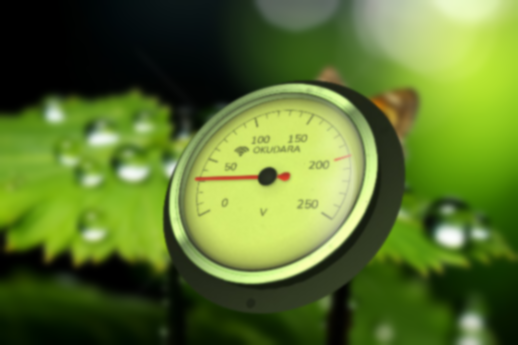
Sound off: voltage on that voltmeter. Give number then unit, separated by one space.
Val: 30 V
